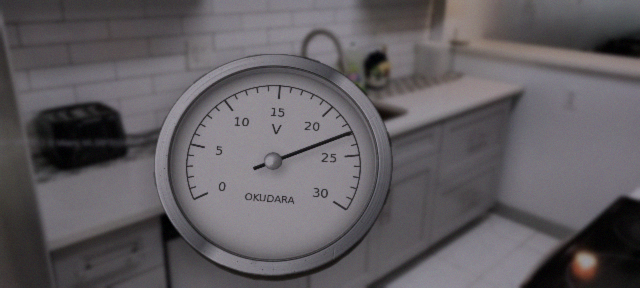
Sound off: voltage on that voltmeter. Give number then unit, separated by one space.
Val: 23 V
